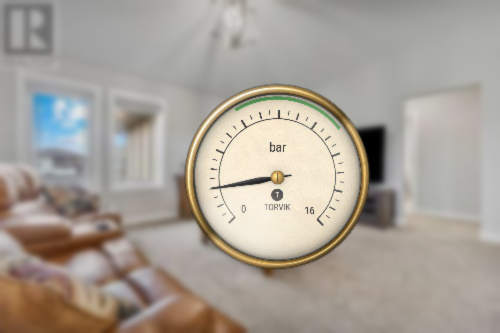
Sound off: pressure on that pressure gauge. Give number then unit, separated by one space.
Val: 2 bar
